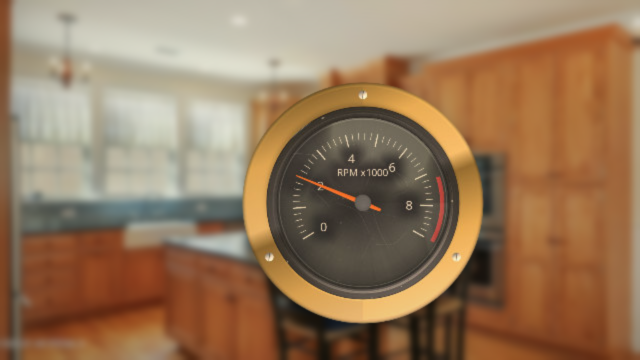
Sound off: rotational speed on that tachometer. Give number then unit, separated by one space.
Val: 2000 rpm
